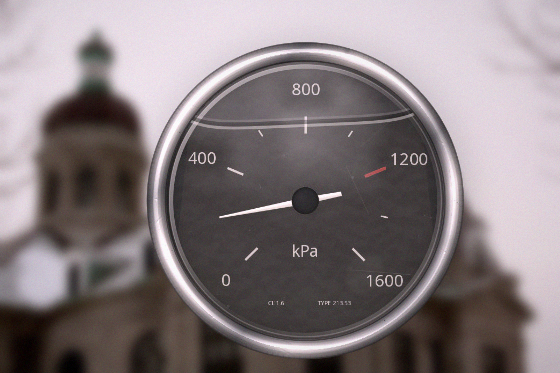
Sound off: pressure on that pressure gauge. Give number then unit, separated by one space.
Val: 200 kPa
